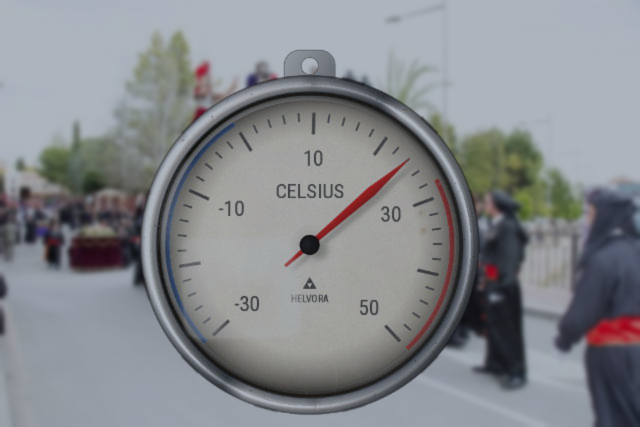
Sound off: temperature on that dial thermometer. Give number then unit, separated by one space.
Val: 24 °C
